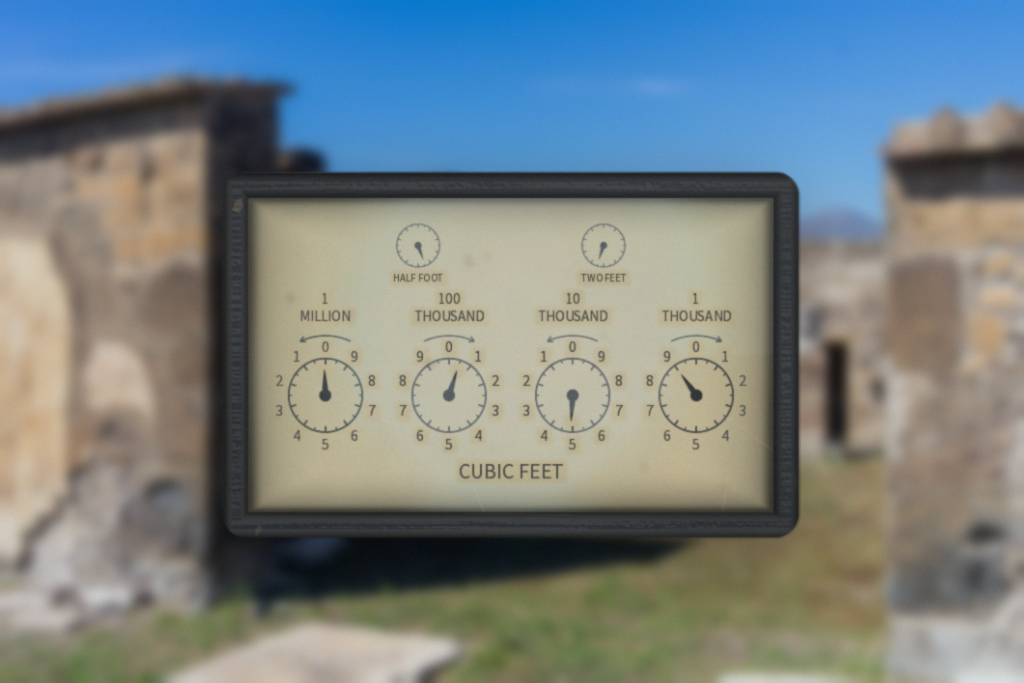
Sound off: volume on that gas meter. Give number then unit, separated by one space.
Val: 4900 ft³
